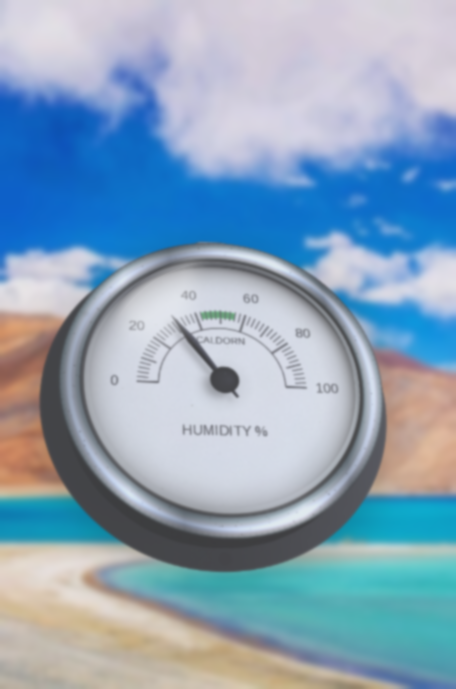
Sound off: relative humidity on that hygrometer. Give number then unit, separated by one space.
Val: 30 %
